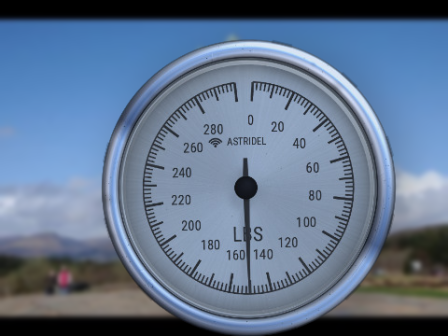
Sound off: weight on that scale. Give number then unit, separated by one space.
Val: 150 lb
